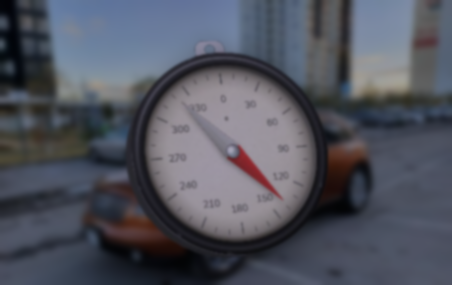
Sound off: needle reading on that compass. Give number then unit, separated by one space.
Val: 140 °
